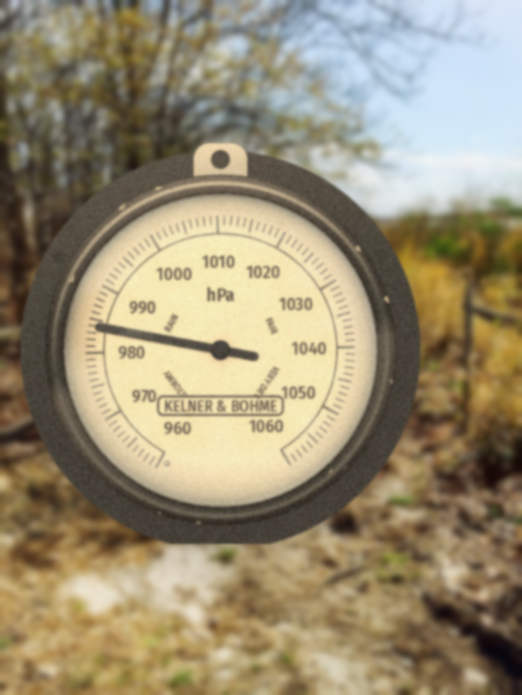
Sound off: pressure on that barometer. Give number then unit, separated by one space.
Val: 984 hPa
